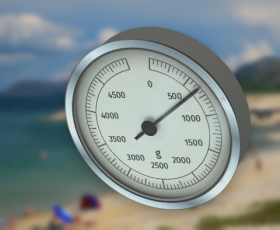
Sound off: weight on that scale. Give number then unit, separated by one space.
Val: 650 g
